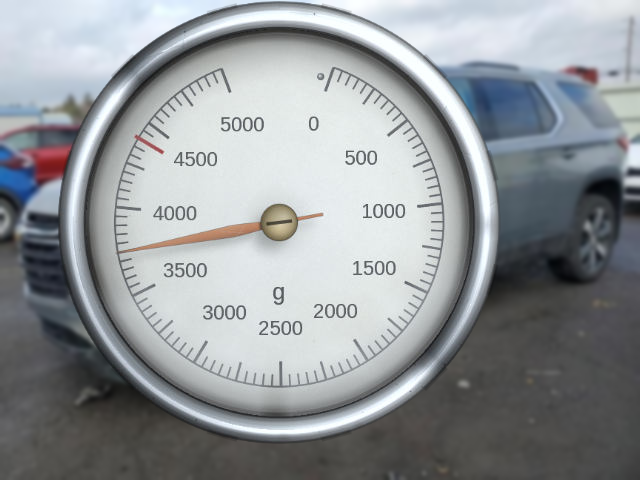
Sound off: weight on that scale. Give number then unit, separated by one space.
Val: 3750 g
